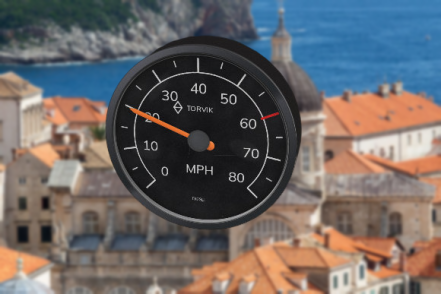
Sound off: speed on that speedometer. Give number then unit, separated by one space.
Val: 20 mph
